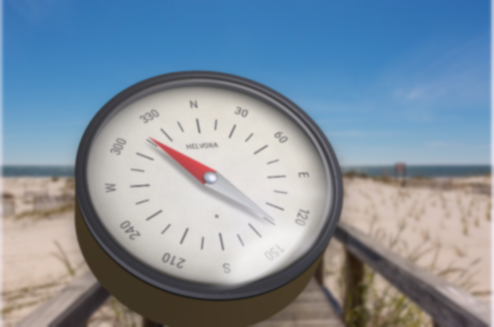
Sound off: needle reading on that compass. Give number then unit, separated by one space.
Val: 315 °
